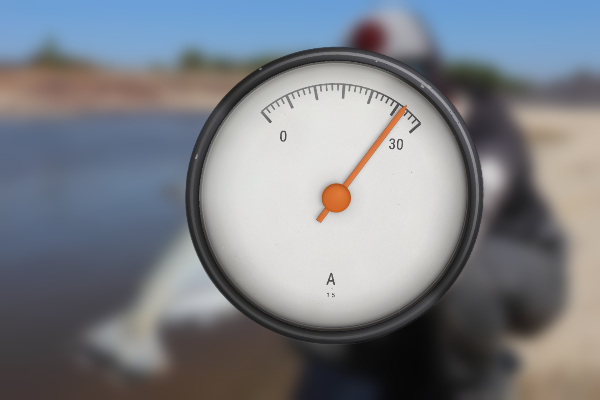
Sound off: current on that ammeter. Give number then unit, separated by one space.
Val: 26 A
